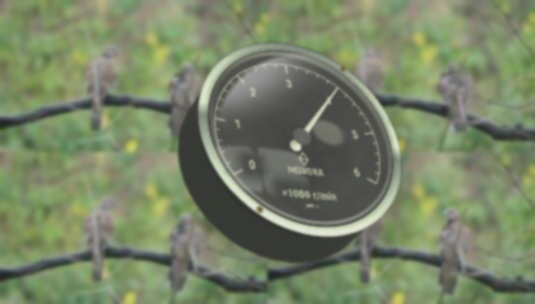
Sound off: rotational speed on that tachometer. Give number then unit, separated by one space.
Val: 4000 rpm
